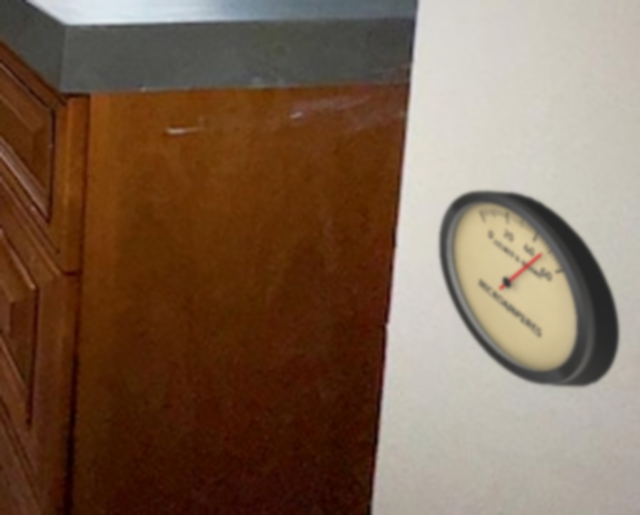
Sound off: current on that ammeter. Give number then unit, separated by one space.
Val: 50 µA
